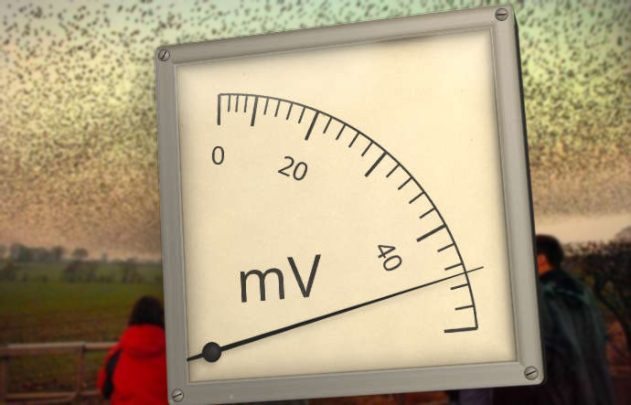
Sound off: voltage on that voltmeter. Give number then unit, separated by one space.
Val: 45 mV
